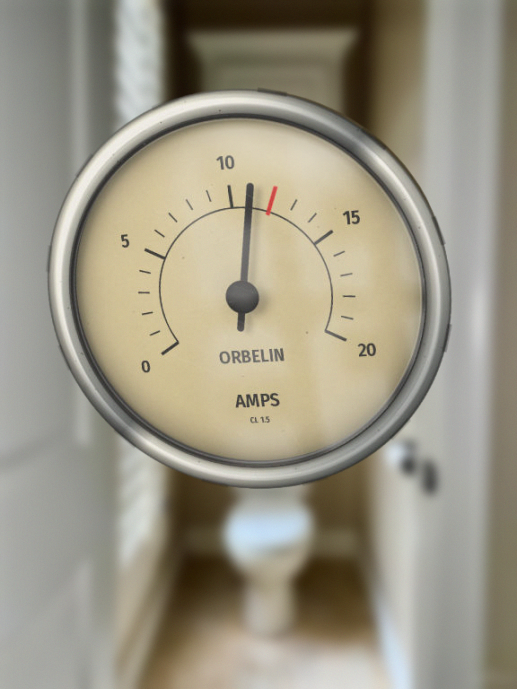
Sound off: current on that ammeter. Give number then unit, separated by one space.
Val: 11 A
